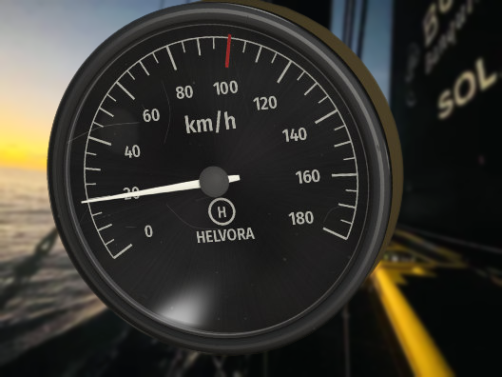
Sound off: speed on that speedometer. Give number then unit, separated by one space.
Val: 20 km/h
